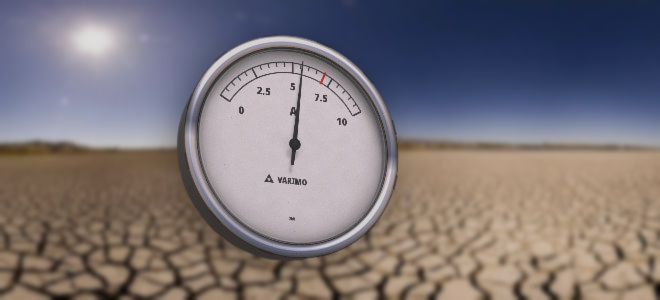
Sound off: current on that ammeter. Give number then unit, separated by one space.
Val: 5.5 A
